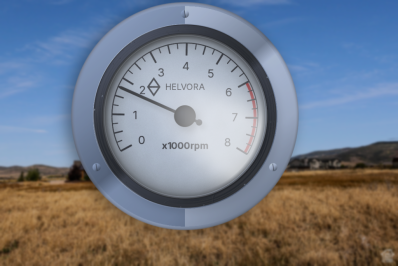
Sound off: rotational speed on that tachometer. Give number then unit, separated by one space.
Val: 1750 rpm
